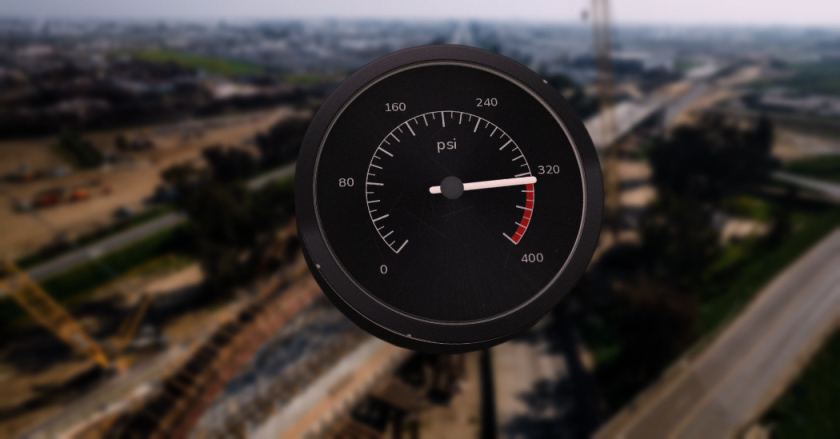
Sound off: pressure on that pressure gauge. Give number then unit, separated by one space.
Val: 330 psi
